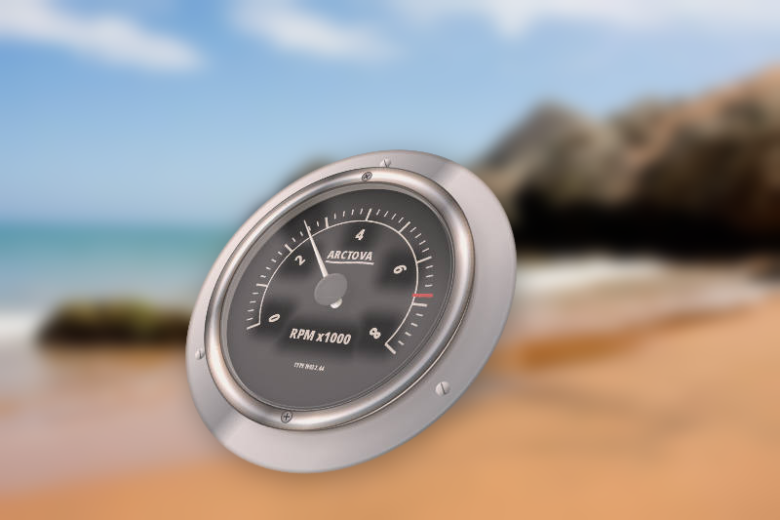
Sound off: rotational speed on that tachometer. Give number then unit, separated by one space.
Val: 2600 rpm
